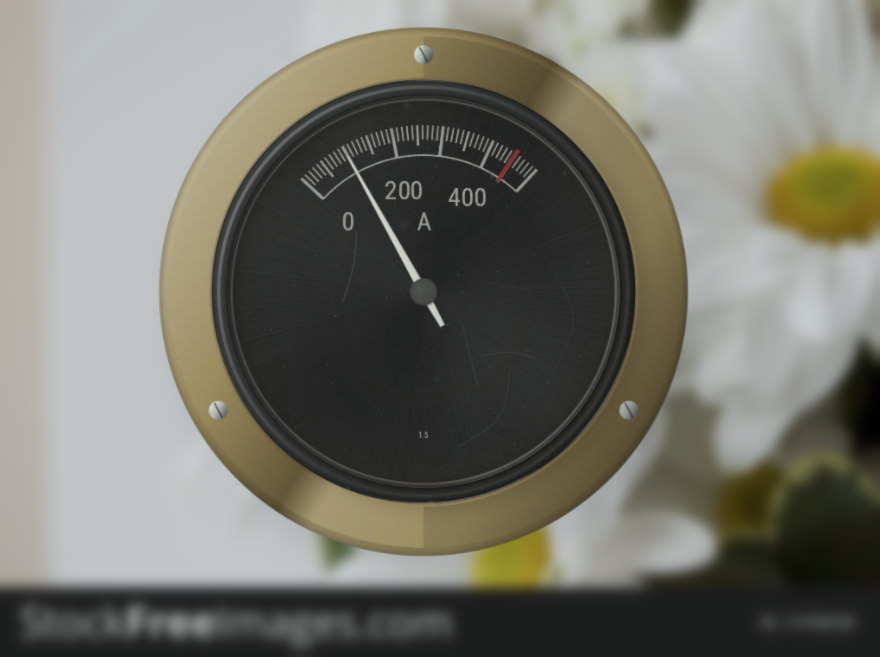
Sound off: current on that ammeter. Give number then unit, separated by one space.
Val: 100 A
